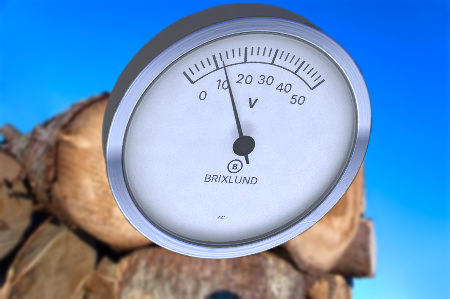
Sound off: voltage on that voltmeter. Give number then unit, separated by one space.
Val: 12 V
